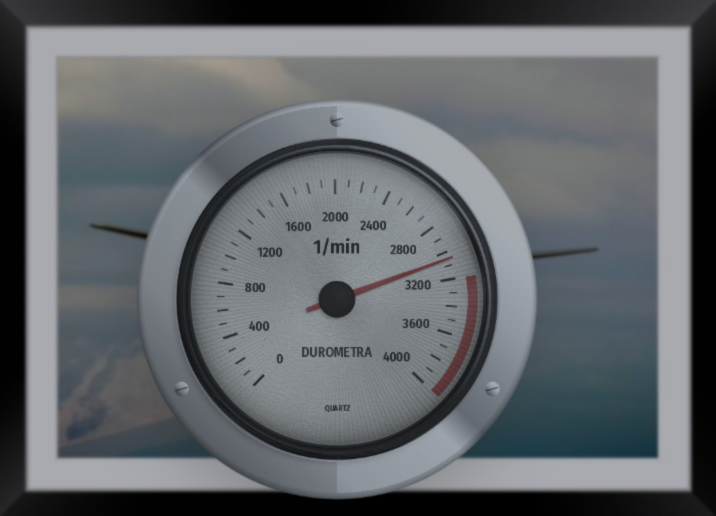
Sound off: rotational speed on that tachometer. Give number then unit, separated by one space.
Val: 3050 rpm
